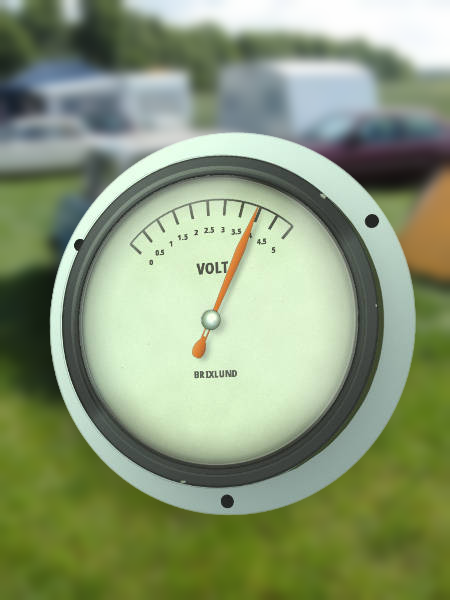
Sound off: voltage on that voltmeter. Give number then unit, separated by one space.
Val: 4 V
